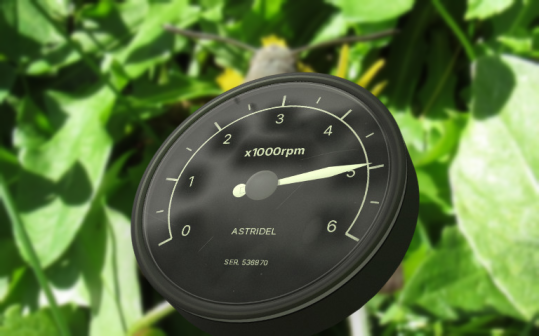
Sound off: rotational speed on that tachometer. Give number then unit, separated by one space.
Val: 5000 rpm
